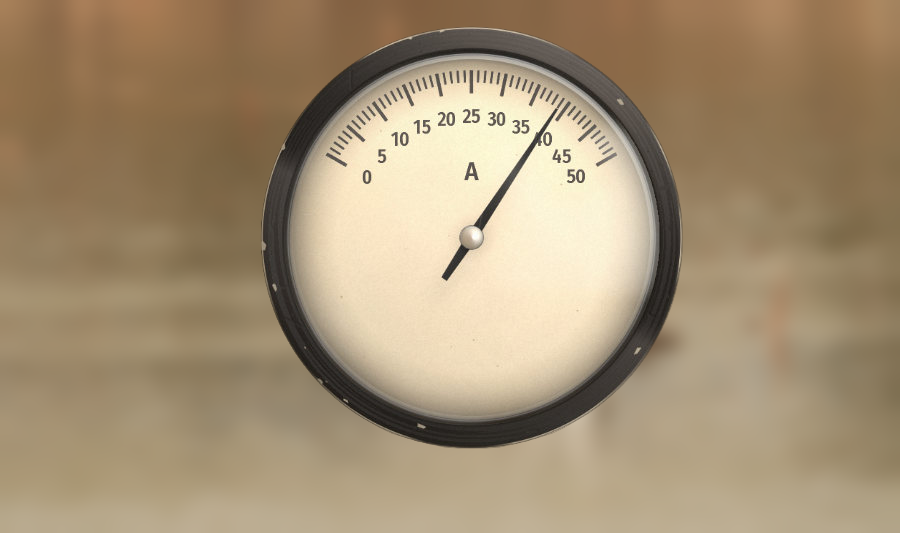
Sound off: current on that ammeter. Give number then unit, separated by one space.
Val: 39 A
